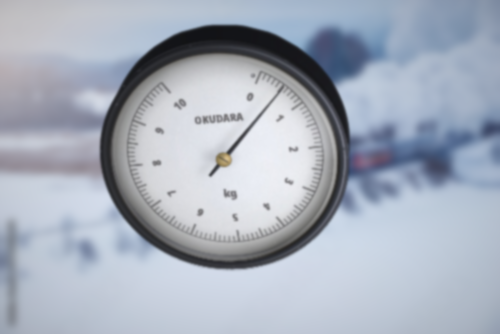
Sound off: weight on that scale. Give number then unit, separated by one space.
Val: 0.5 kg
